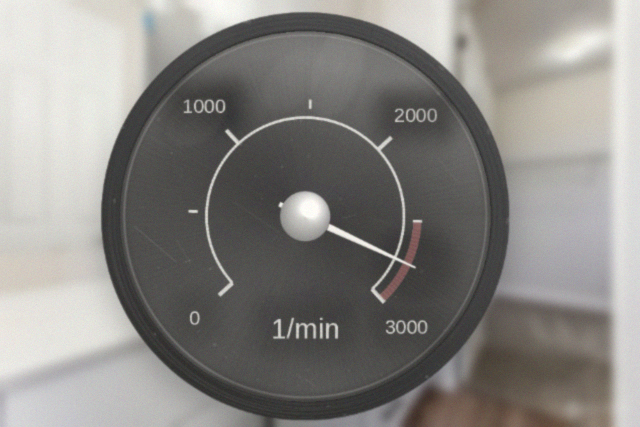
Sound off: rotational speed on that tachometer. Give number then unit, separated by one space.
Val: 2750 rpm
